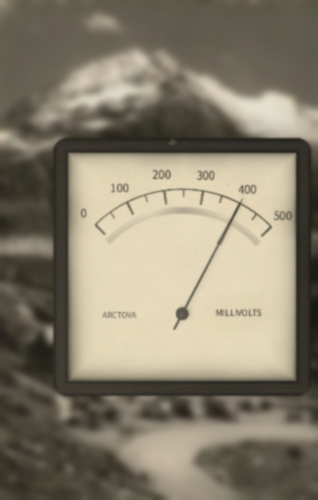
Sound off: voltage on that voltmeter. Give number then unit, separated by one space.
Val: 400 mV
